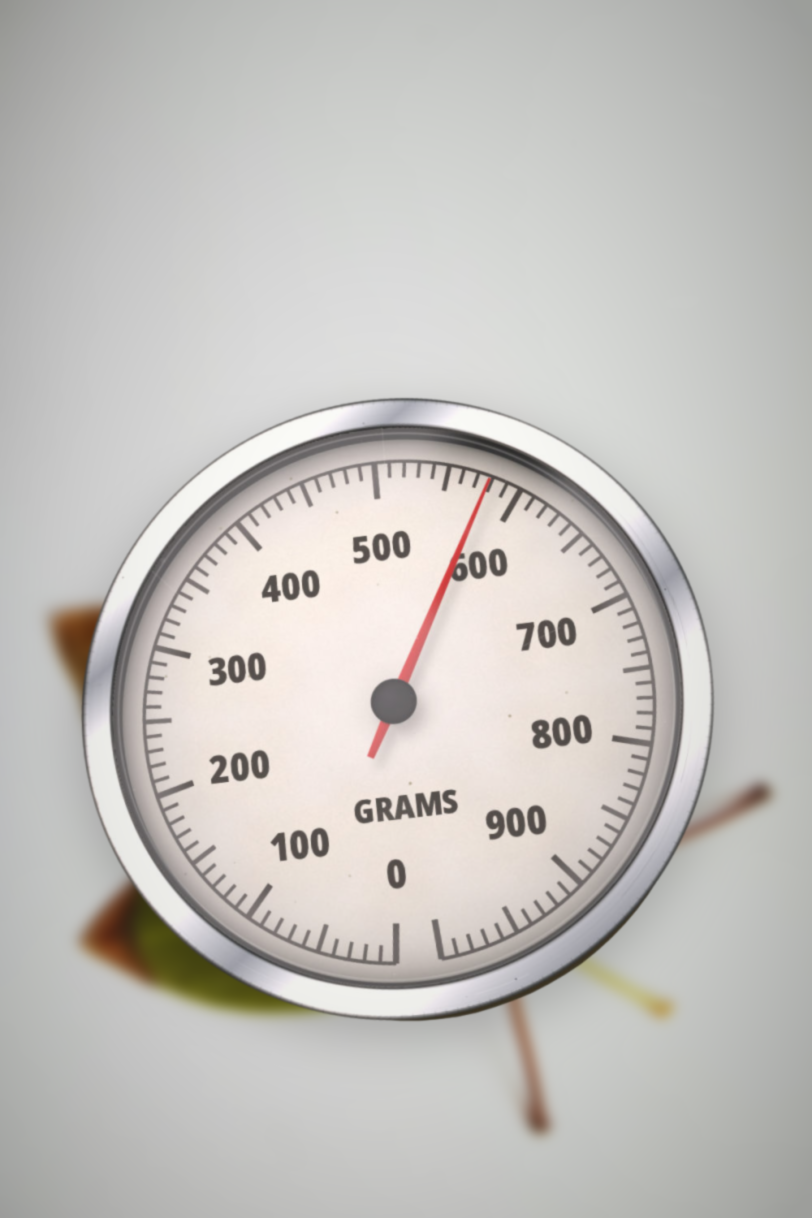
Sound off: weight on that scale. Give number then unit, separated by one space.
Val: 580 g
